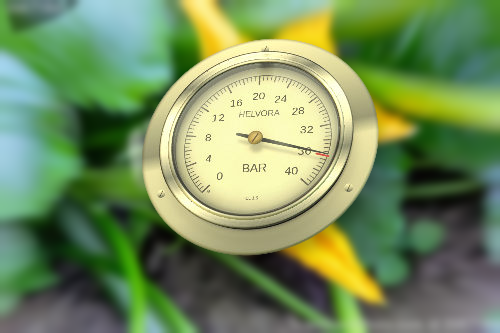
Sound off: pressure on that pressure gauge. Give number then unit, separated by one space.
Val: 36 bar
